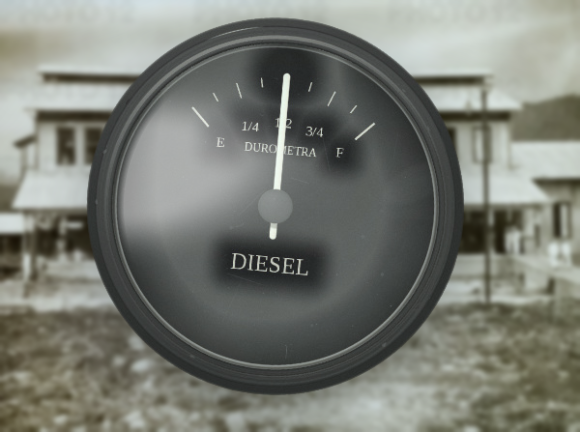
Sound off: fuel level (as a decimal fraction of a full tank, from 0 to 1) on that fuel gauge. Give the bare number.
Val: 0.5
